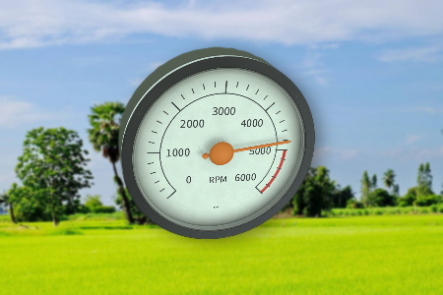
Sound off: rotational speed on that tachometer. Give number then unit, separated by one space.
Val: 4800 rpm
